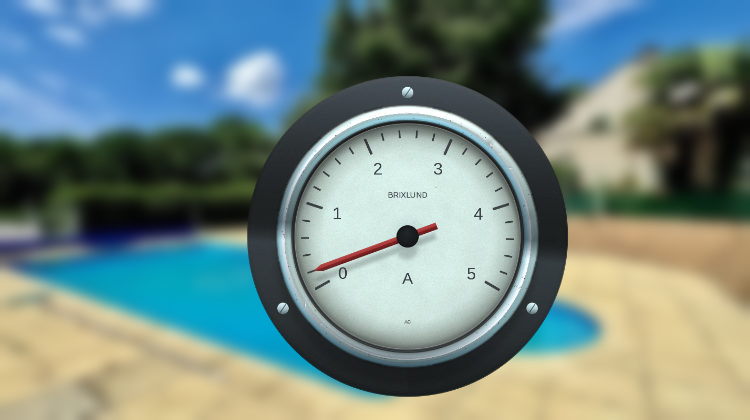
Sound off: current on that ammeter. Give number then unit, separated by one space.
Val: 0.2 A
